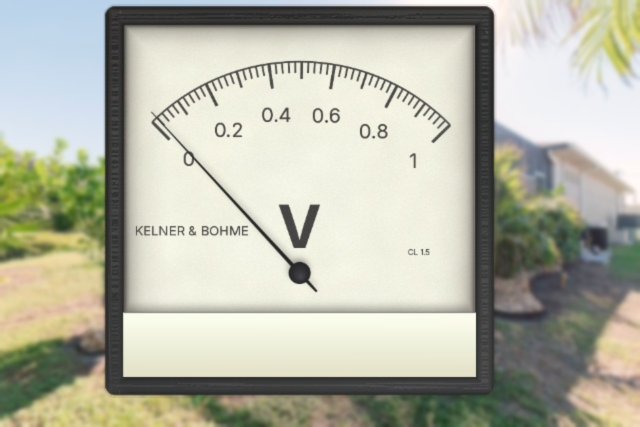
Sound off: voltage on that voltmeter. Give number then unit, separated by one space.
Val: 0.02 V
